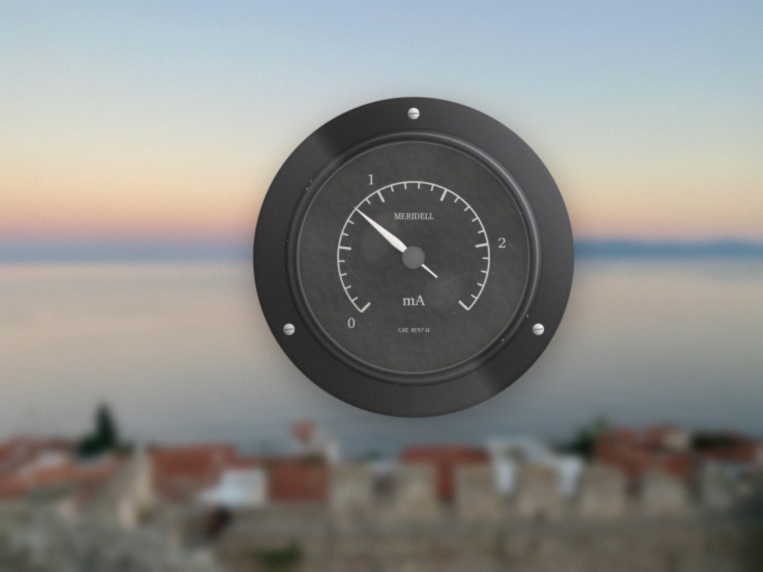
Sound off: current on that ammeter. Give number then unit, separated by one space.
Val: 0.8 mA
